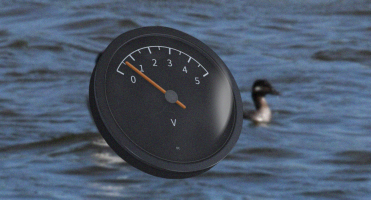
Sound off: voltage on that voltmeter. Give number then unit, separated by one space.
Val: 0.5 V
